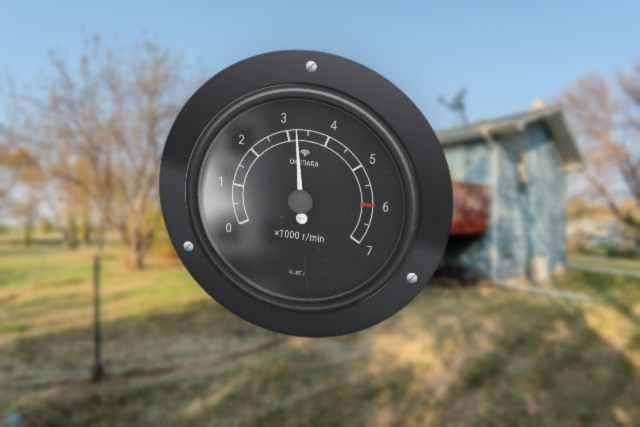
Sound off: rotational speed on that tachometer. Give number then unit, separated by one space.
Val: 3250 rpm
